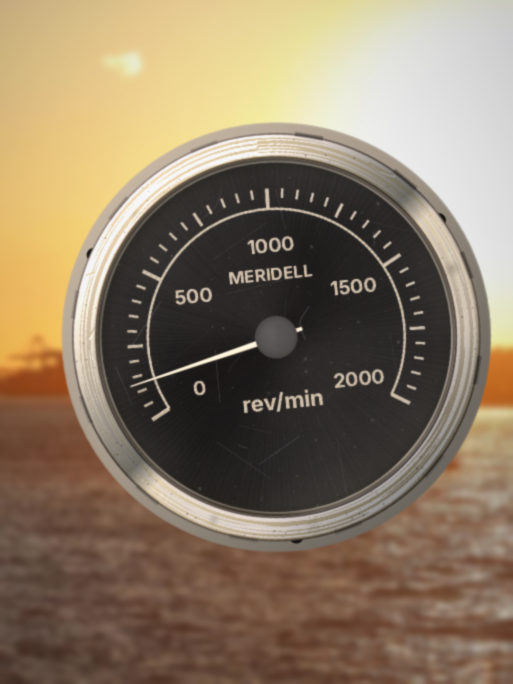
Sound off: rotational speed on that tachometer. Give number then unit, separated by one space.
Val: 125 rpm
